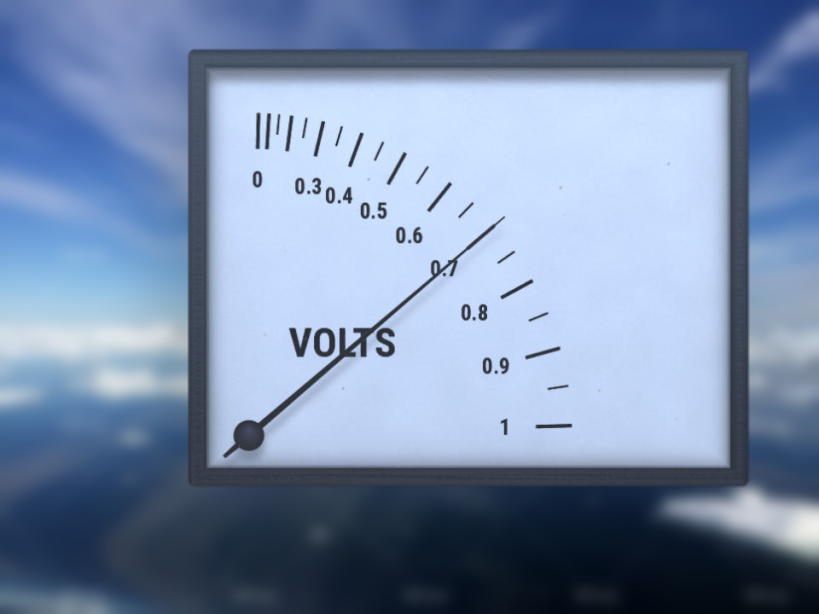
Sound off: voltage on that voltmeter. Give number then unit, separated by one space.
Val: 0.7 V
